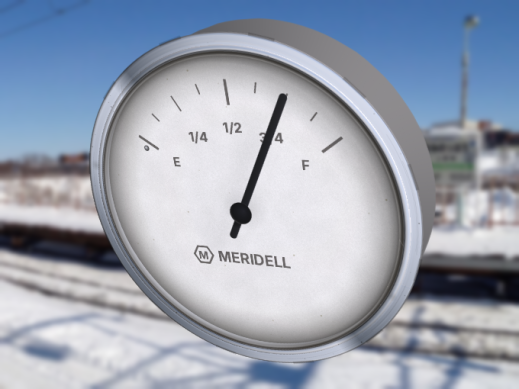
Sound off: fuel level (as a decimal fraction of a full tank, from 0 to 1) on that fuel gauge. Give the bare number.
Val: 0.75
